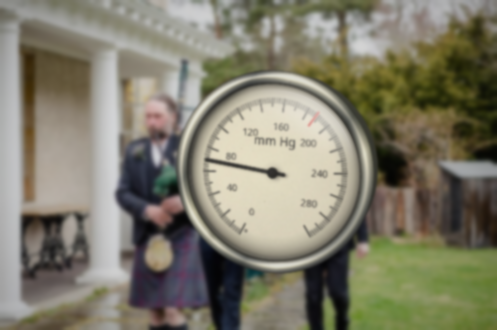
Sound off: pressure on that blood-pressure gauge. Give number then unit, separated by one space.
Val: 70 mmHg
